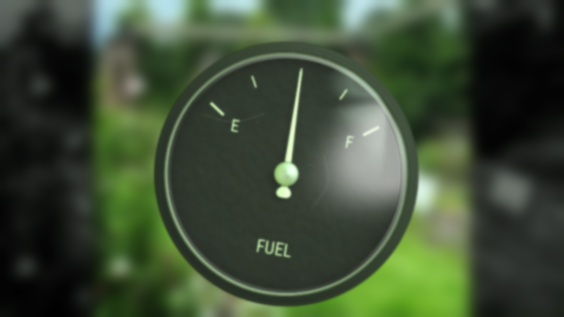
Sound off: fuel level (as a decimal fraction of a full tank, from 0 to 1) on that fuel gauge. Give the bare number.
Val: 0.5
